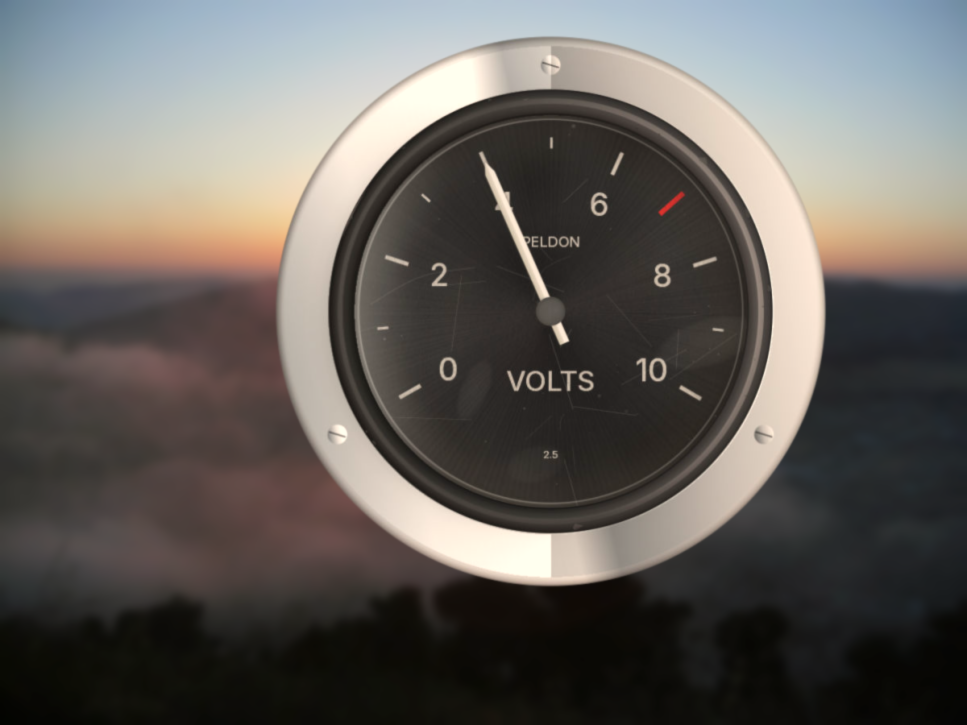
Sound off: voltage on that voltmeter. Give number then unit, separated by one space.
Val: 4 V
